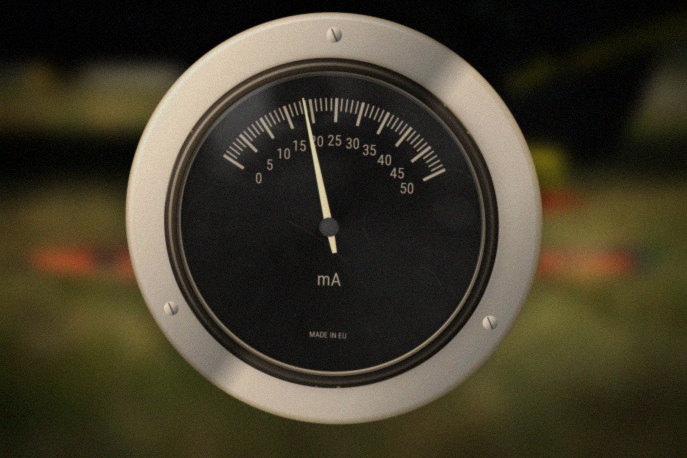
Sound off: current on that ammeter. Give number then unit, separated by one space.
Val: 19 mA
